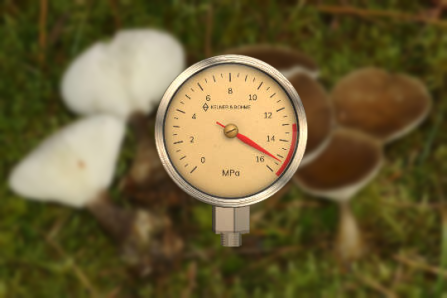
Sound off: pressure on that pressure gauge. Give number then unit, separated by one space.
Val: 15.25 MPa
